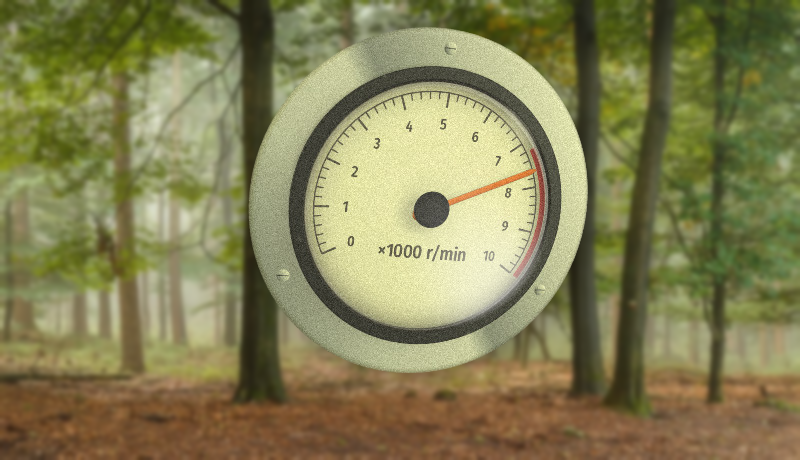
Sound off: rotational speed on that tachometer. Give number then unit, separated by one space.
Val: 7600 rpm
